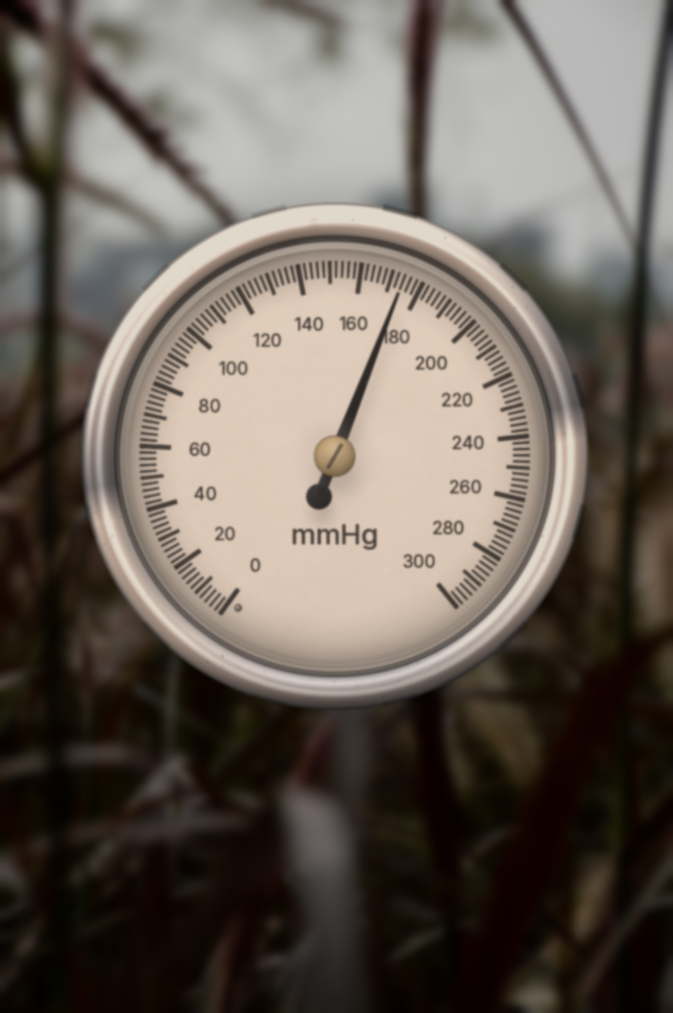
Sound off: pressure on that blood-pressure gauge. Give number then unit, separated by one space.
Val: 174 mmHg
